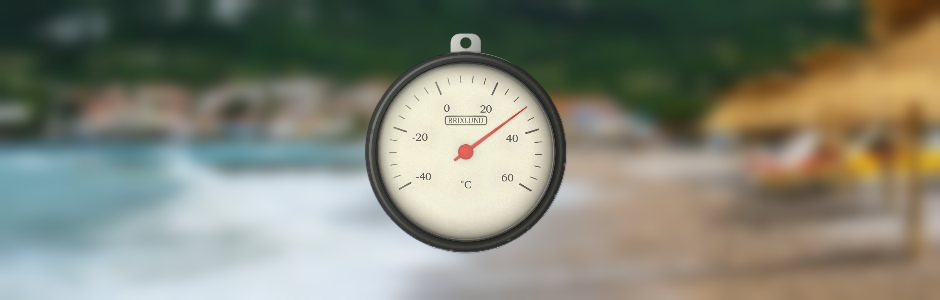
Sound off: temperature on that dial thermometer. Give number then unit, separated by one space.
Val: 32 °C
